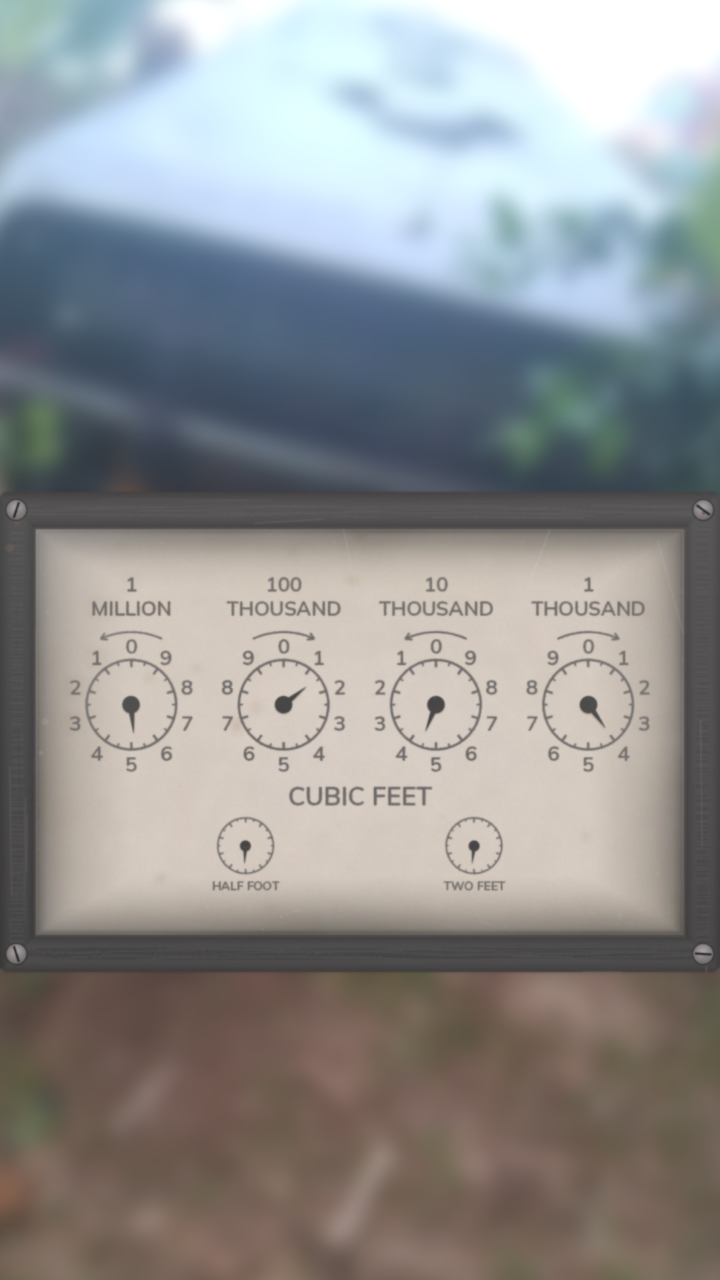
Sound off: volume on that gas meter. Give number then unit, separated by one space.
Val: 514400 ft³
